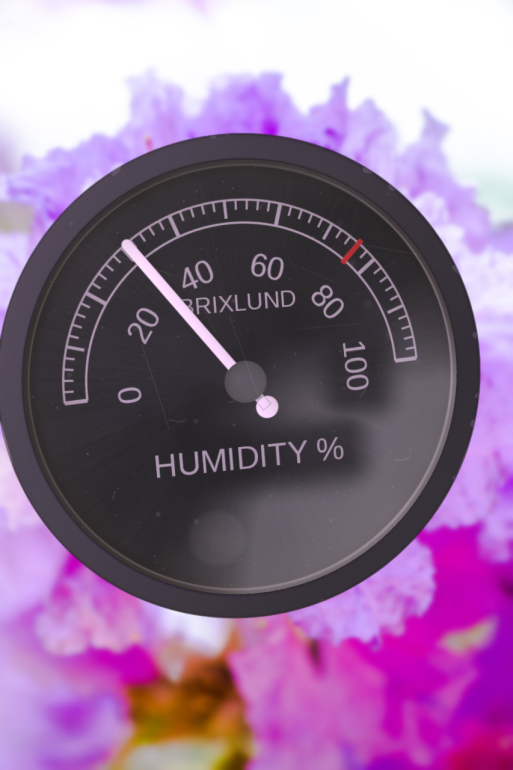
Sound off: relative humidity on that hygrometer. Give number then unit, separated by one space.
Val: 31 %
